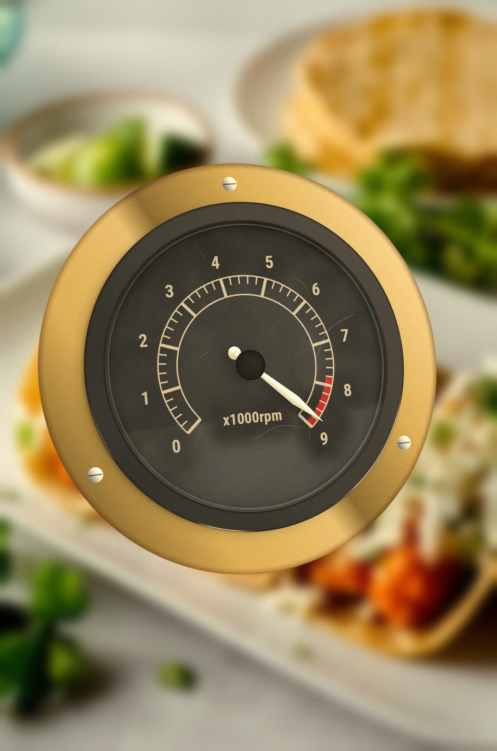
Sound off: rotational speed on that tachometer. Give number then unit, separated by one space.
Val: 8800 rpm
